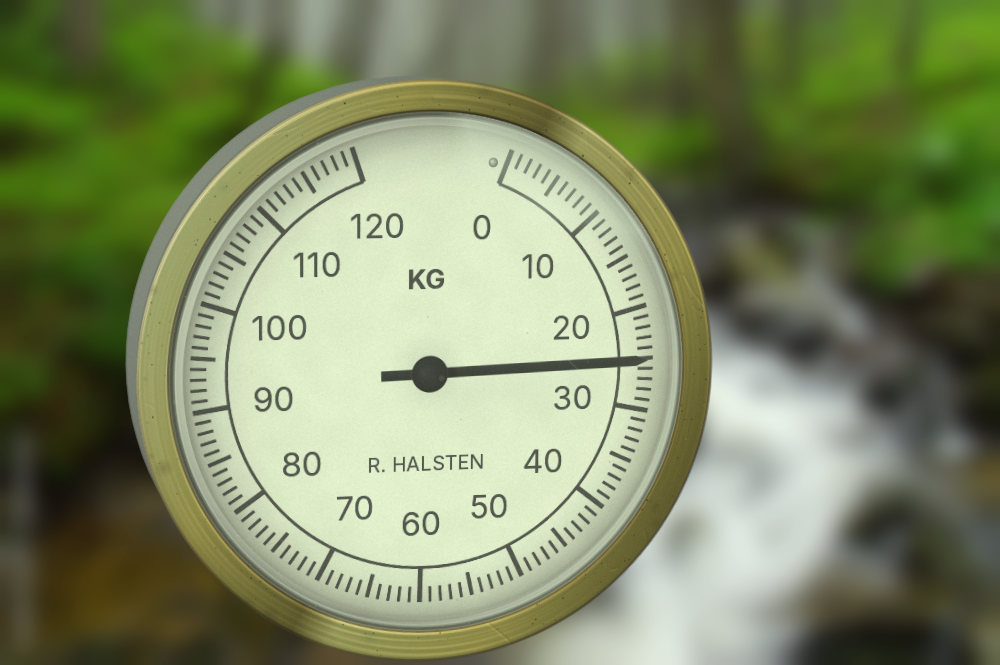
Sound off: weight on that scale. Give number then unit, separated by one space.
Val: 25 kg
